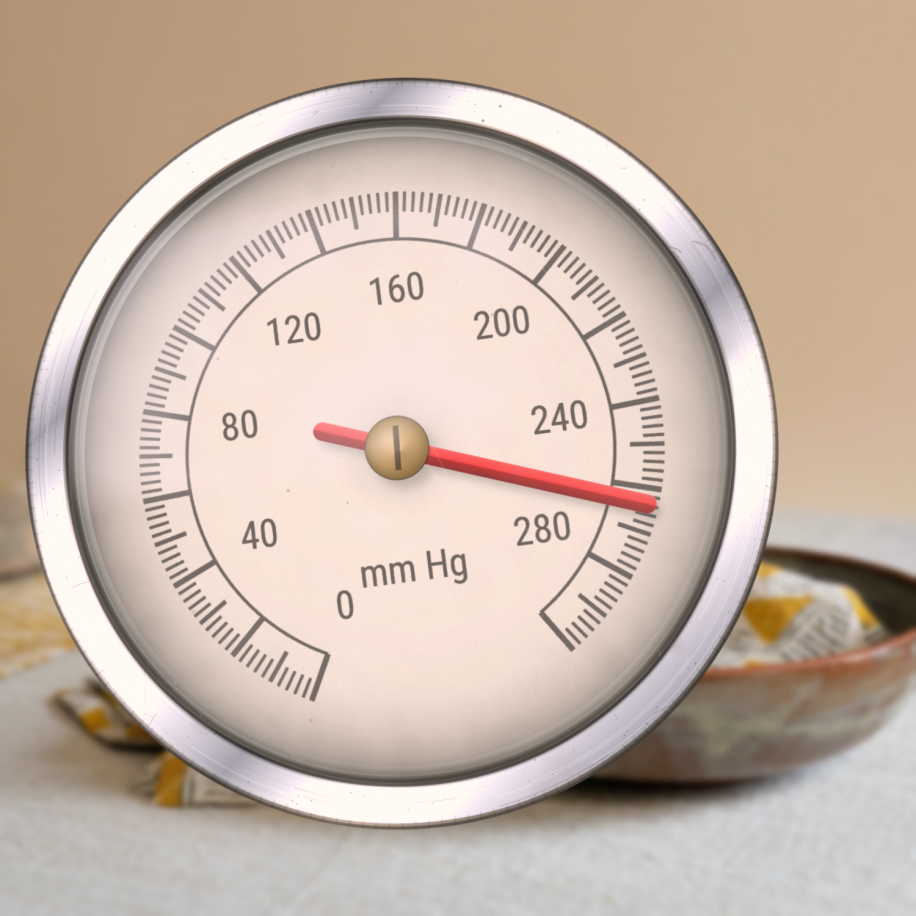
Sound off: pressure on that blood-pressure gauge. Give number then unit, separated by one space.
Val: 264 mmHg
